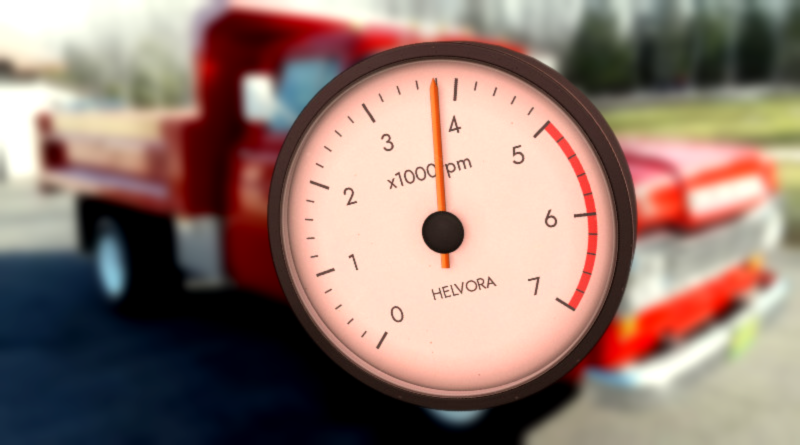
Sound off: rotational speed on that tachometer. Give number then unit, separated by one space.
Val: 3800 rpm
